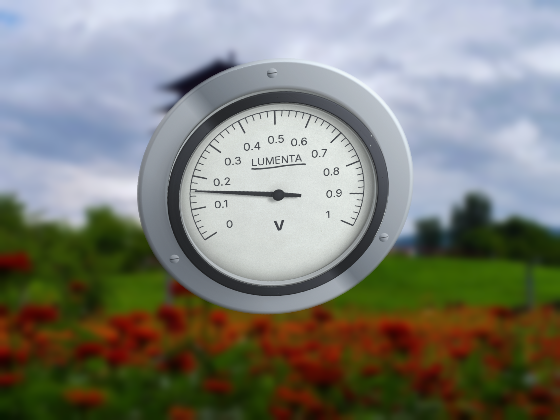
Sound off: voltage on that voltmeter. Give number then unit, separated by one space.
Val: 0.16 V
